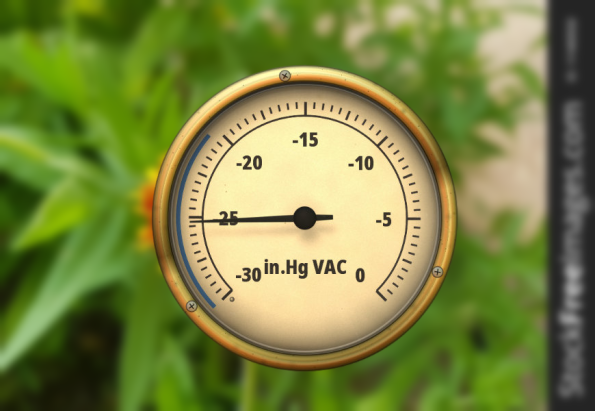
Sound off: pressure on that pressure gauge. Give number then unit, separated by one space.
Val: -25.25 inHg
